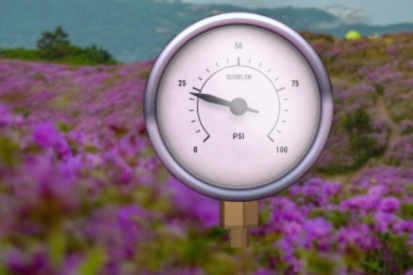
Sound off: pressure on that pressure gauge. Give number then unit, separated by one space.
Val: 22.5 psi
